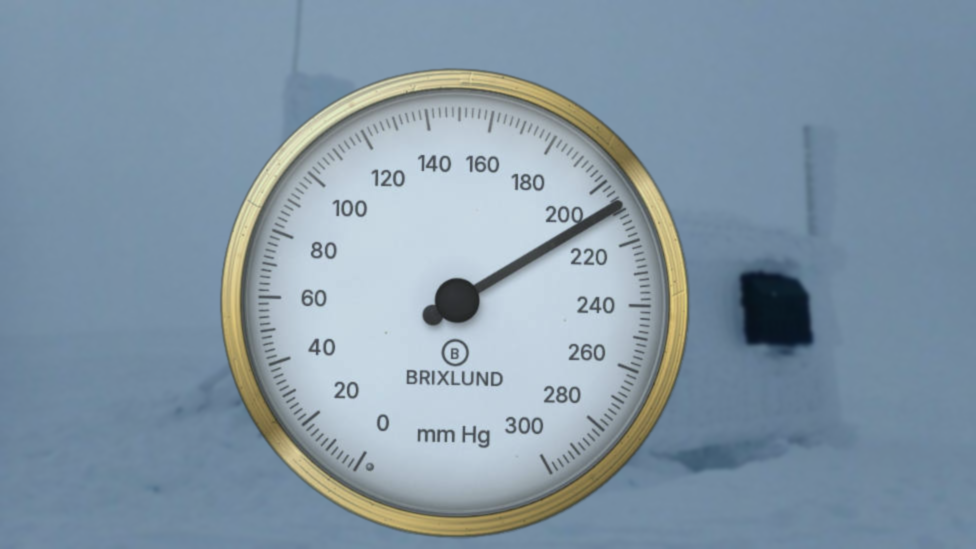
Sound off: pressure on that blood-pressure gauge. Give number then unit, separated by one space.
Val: 208 mmHg
